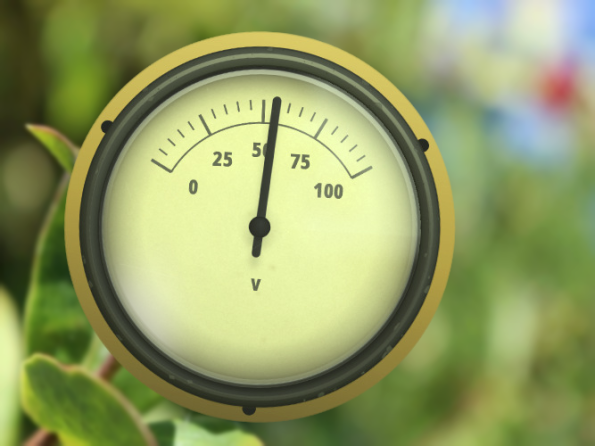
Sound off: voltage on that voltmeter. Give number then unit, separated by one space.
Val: 55 V
